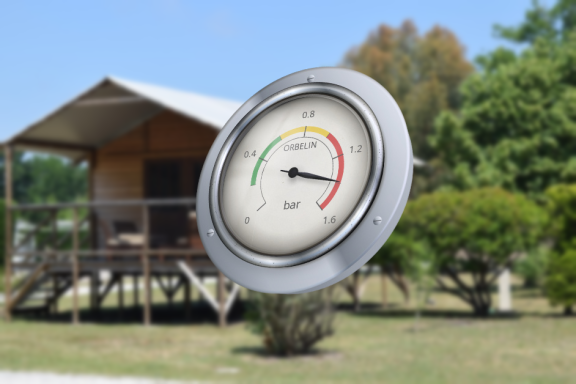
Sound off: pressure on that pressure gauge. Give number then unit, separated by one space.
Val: 1.4 bar
